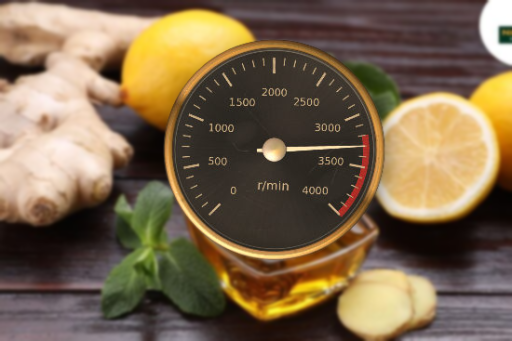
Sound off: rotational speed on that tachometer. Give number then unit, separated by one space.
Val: 3300 rpm
